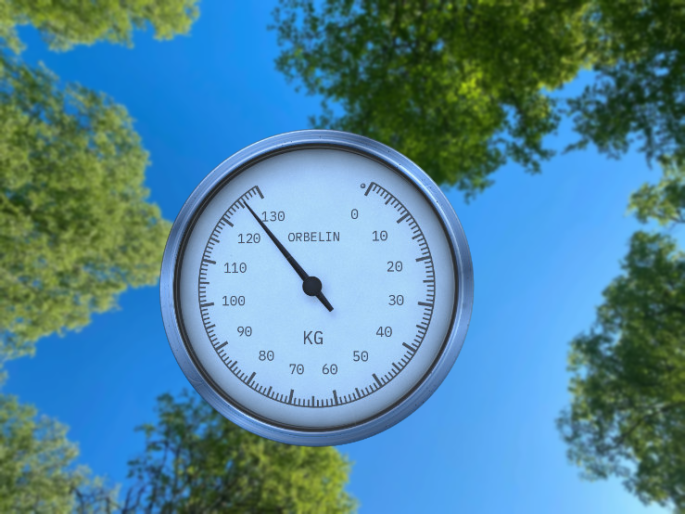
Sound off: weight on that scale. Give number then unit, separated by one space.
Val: 126 kg
